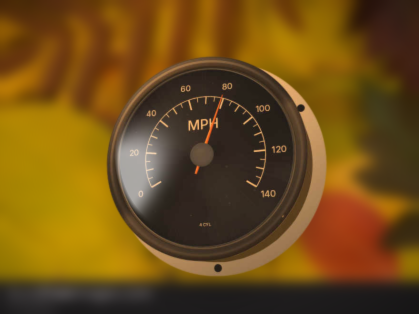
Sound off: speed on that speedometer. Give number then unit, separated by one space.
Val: 80 mph
